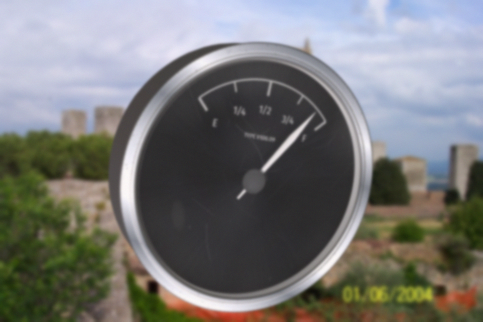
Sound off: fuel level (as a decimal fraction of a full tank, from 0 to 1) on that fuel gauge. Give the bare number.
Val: 0.875
